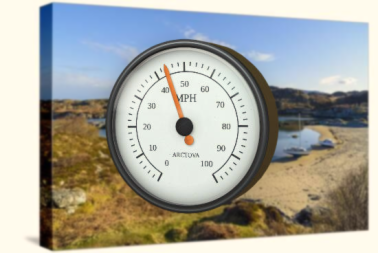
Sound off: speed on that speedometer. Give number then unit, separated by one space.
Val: 44 mph
